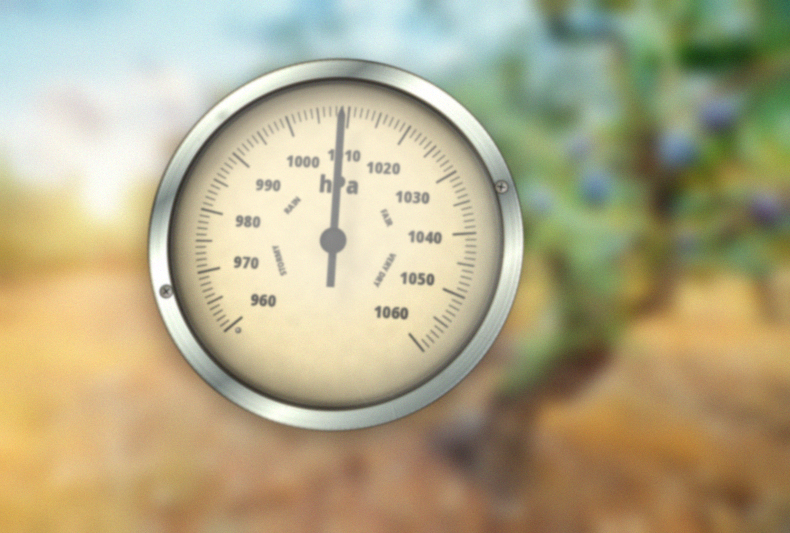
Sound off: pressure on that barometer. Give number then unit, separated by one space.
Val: 1009 hPa
